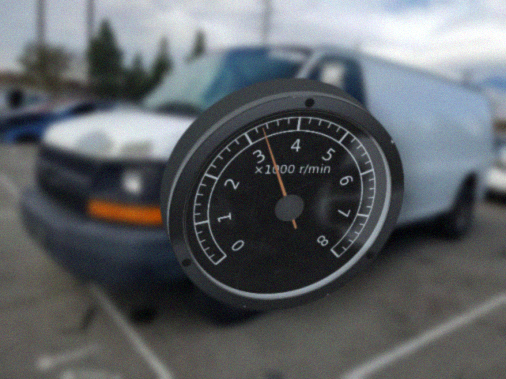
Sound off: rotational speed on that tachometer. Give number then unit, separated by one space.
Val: 3300 rpm
